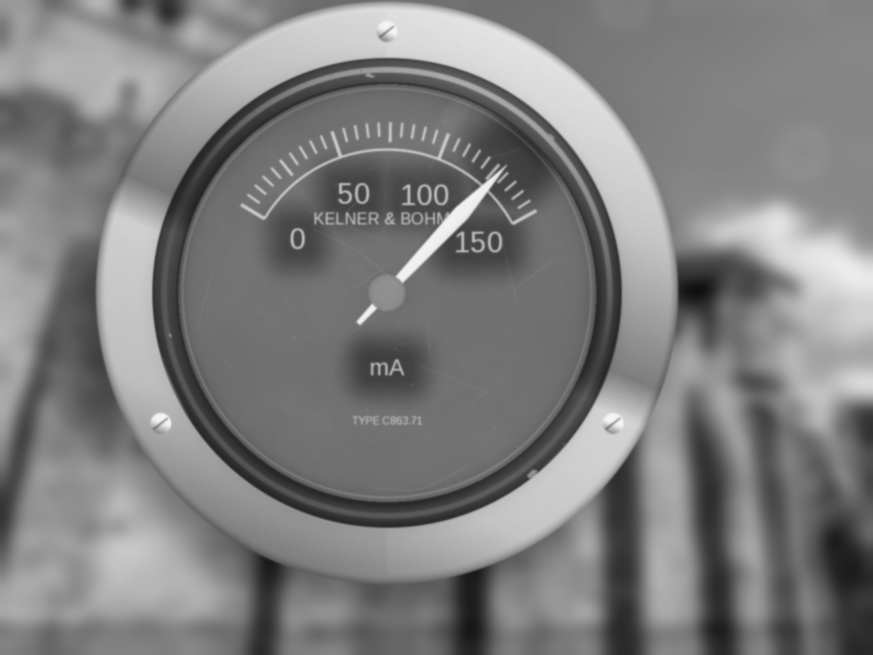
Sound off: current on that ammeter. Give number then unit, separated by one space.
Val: 127.5 mA
